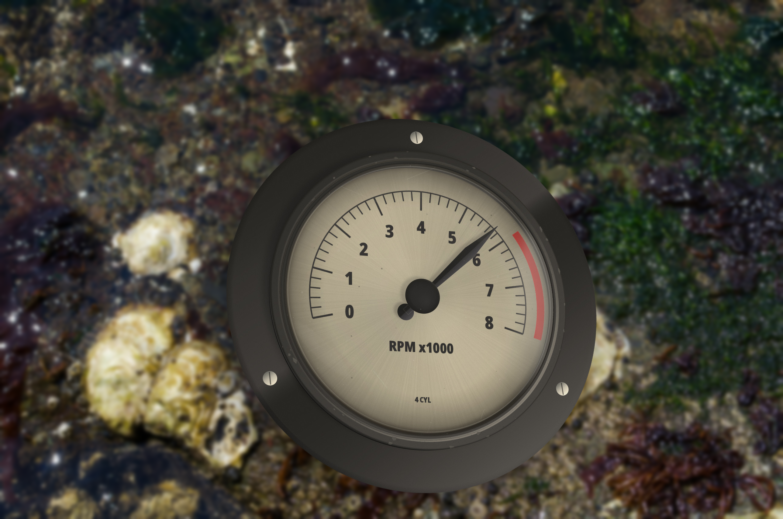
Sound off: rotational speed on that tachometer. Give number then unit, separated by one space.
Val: 5700 rpm
